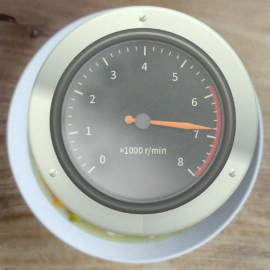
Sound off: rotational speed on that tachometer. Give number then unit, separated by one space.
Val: 6800 rpm
